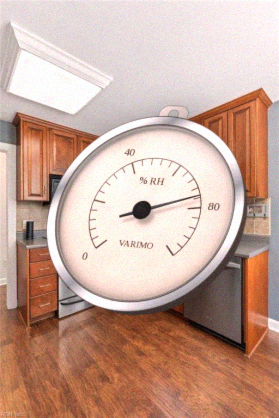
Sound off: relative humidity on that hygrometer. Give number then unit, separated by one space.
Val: 76 %
